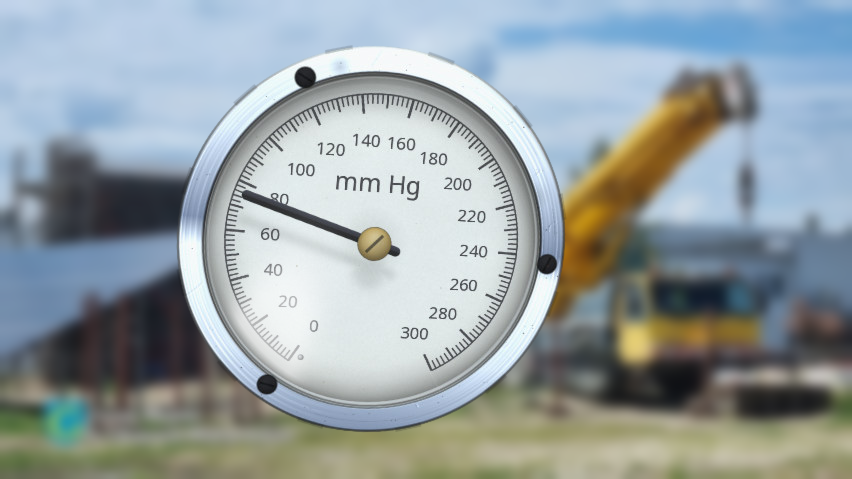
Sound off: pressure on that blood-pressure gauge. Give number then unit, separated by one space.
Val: 76 mmHg
